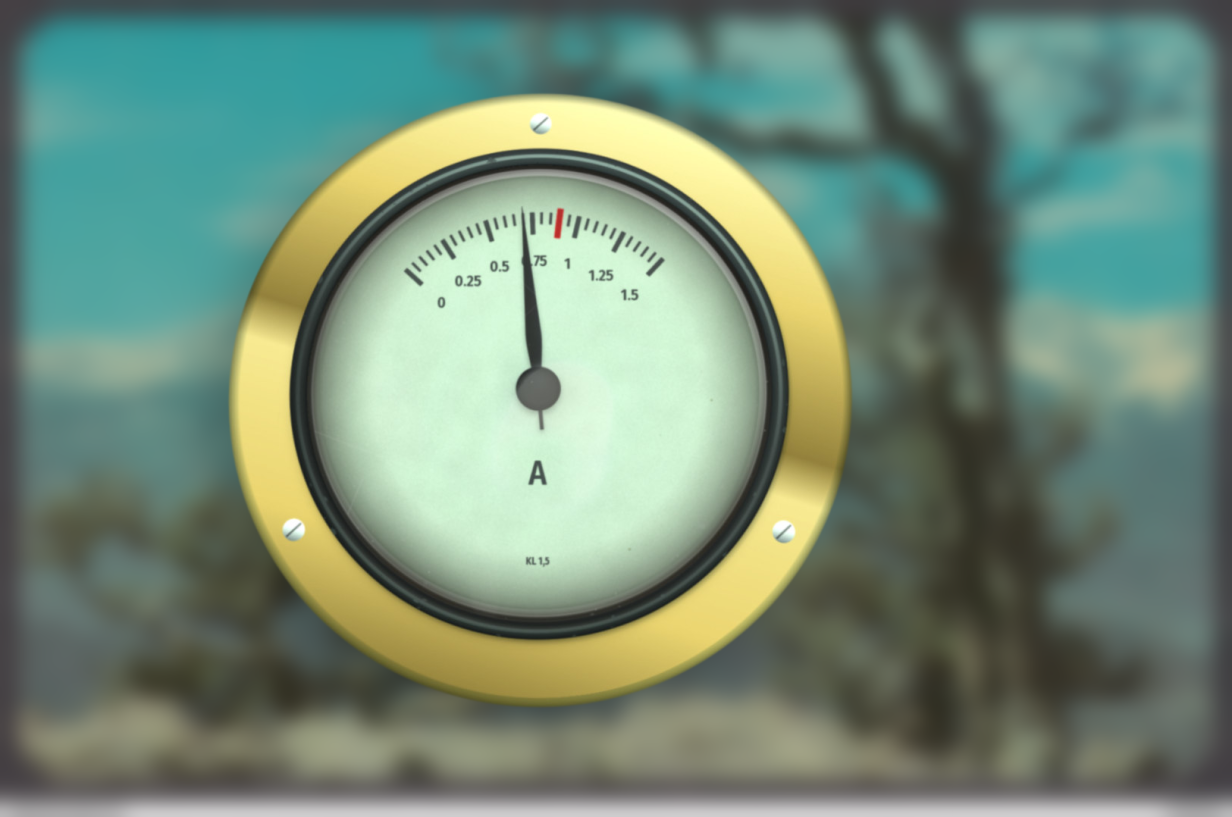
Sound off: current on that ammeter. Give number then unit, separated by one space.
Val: 0.7 A
